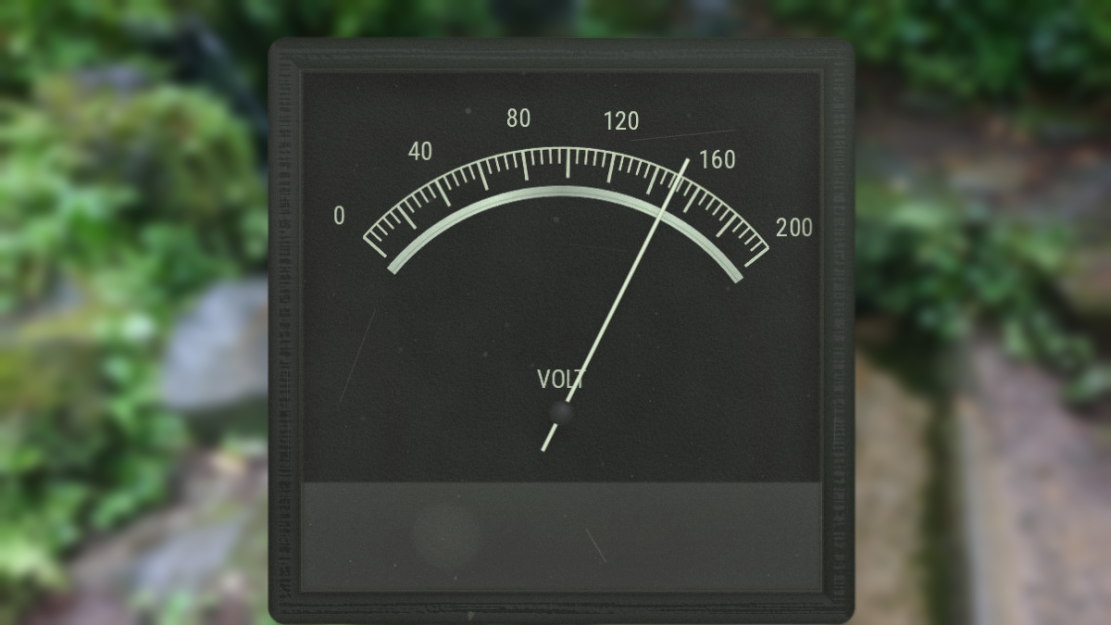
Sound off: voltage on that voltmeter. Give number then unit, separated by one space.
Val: 150 V
